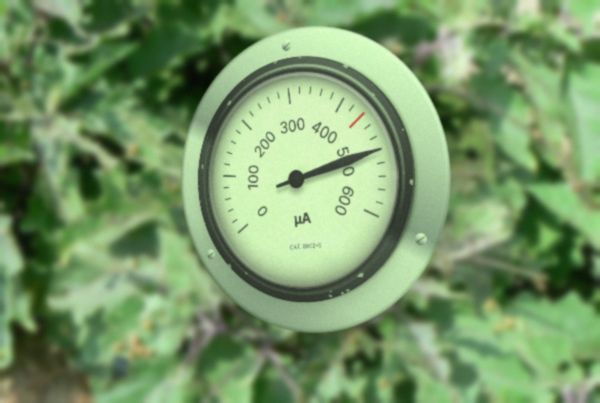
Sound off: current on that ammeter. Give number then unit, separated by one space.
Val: 500 µA
